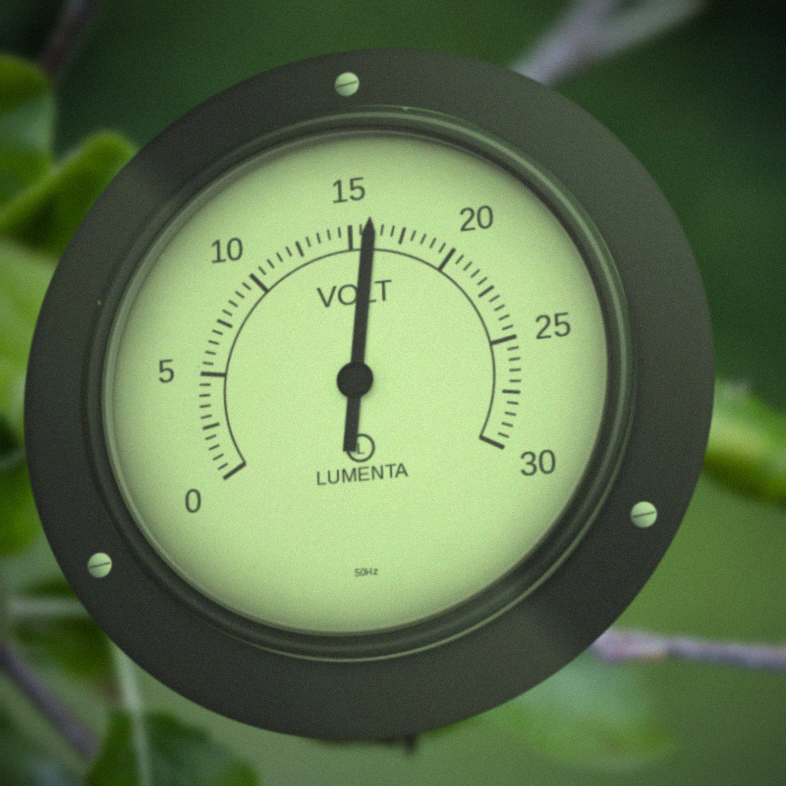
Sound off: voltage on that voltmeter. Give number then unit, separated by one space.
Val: 16 V
